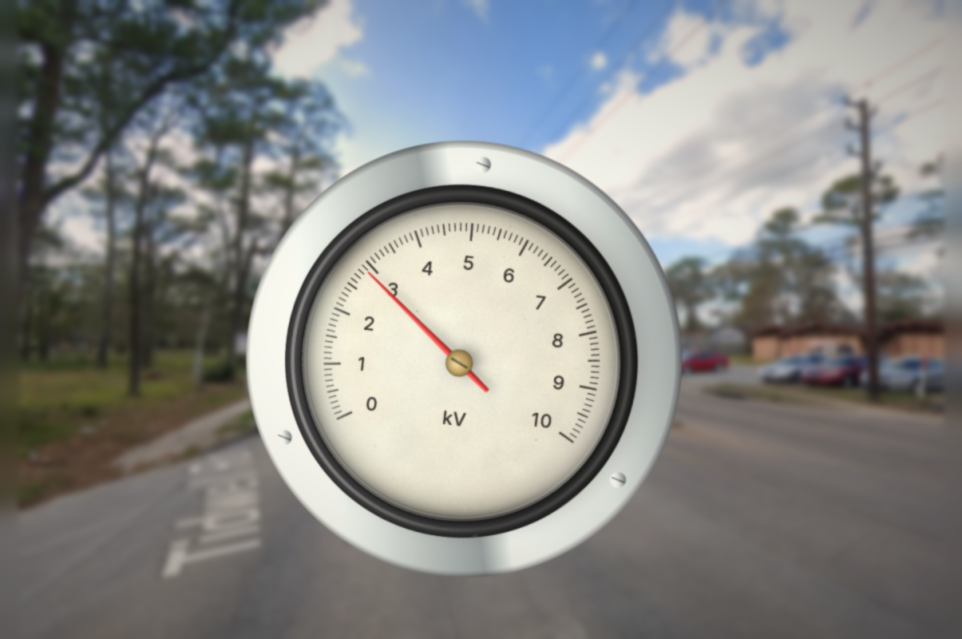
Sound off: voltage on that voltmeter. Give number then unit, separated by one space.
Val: 2.9 kV
